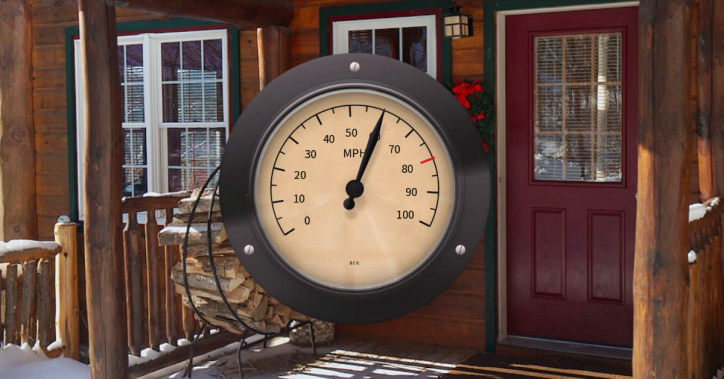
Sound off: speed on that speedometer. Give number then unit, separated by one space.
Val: 60 mph
